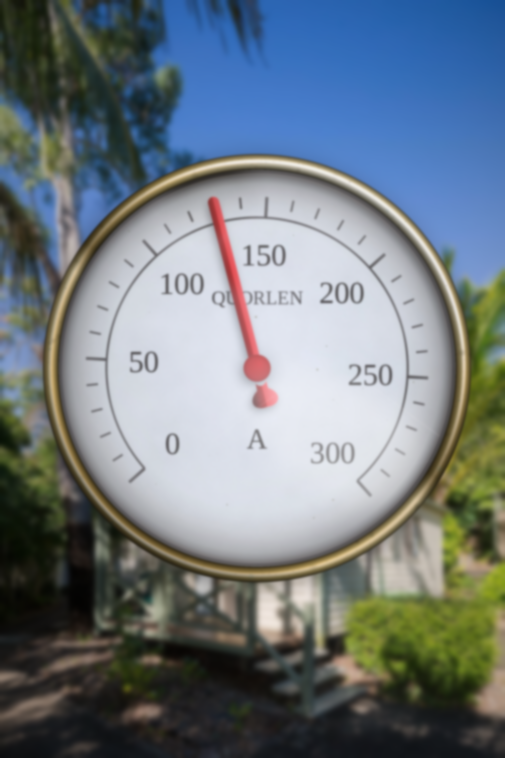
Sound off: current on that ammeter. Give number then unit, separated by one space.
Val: 130 A
